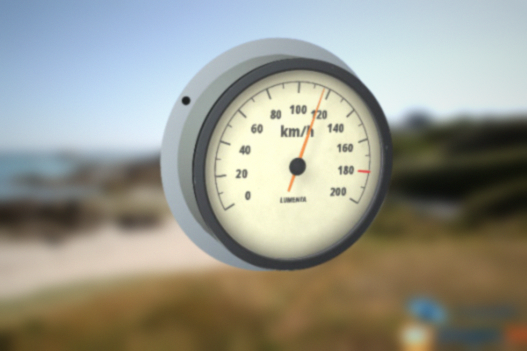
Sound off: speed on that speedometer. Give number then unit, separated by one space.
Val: 115 km/h
